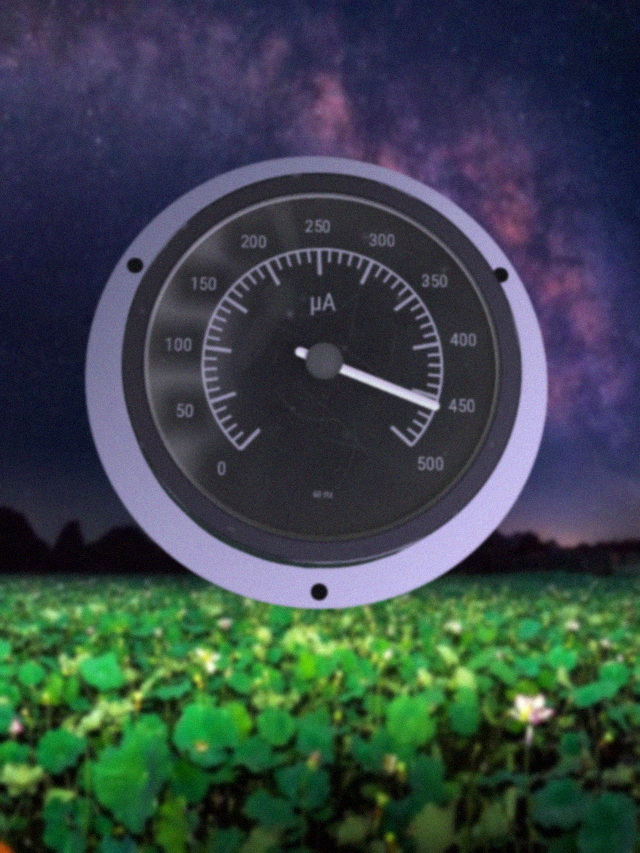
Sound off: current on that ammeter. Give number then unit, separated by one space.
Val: 460 µA
